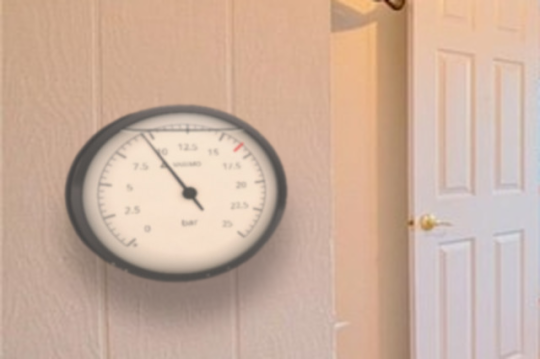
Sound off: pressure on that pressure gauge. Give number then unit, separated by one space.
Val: 9.5 bar
